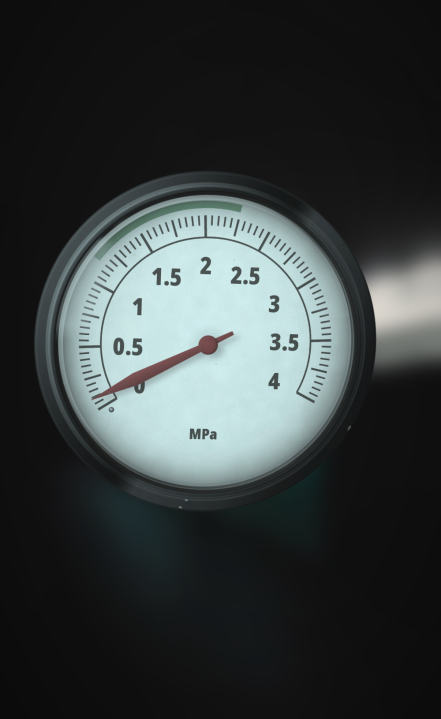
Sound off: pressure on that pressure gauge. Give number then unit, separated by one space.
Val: 0.1 MPa
